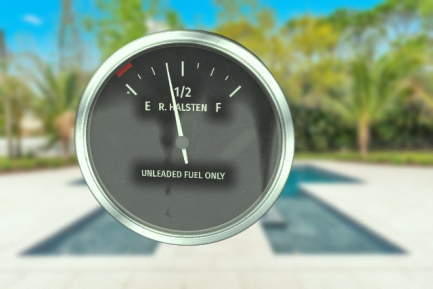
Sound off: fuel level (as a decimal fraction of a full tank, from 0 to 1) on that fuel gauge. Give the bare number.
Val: 0.375
